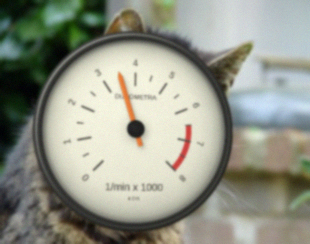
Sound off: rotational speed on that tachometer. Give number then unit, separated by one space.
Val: 3500 rpm
